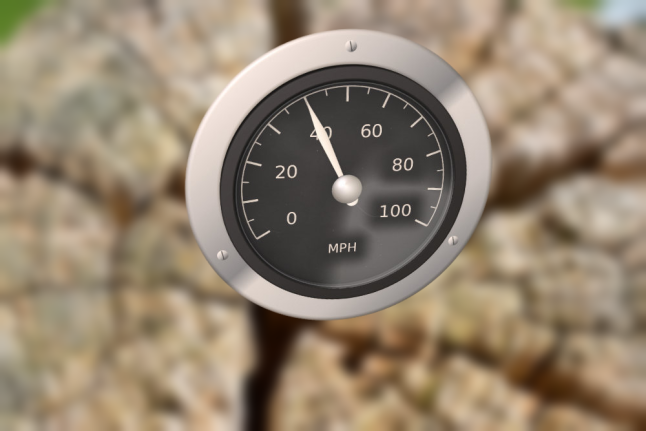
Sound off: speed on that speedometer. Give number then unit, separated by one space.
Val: 40 mph
